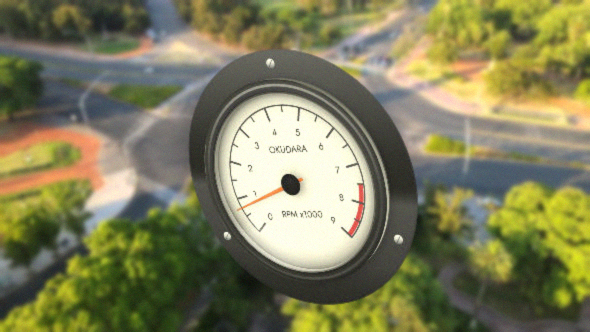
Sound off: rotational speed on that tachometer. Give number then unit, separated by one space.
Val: 750 rpm
